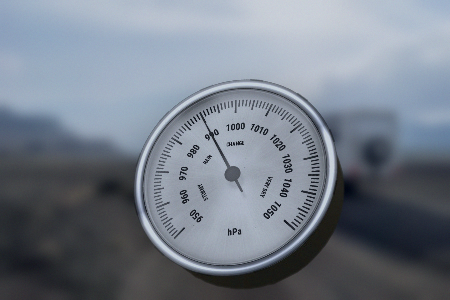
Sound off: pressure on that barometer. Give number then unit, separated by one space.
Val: 990 hPa
